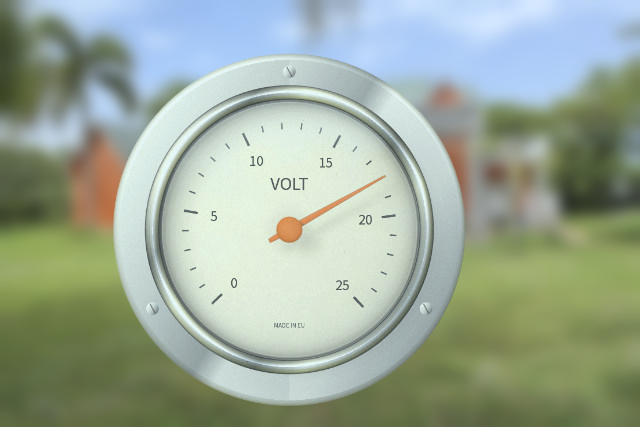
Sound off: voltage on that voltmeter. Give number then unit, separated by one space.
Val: 18 V
